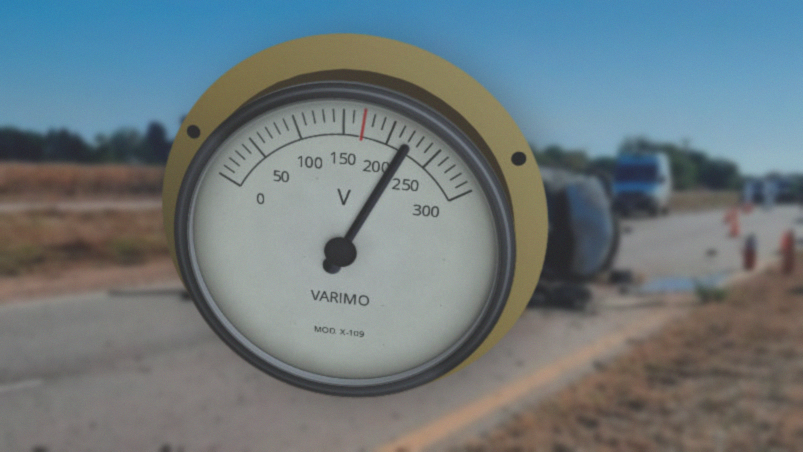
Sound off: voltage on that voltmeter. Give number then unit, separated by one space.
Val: 220 V
